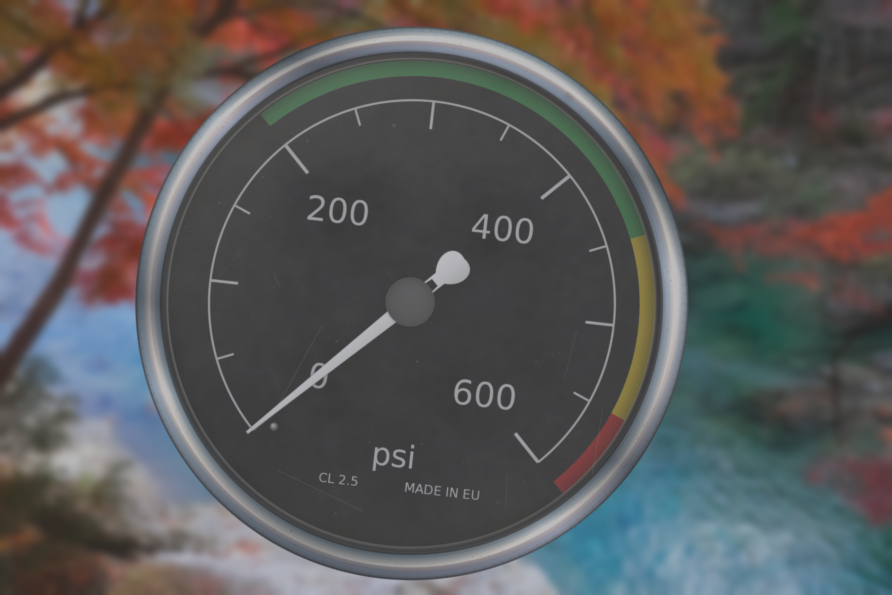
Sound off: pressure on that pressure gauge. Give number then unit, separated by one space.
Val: 0 psi
